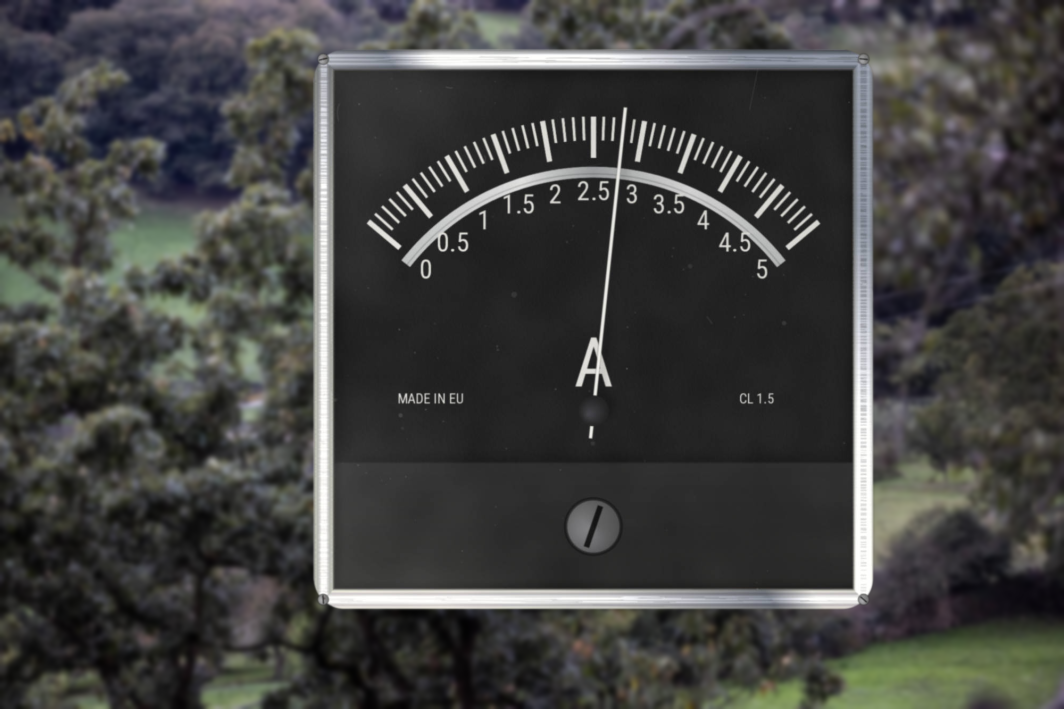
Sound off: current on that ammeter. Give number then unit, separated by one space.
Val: 2.8 A
